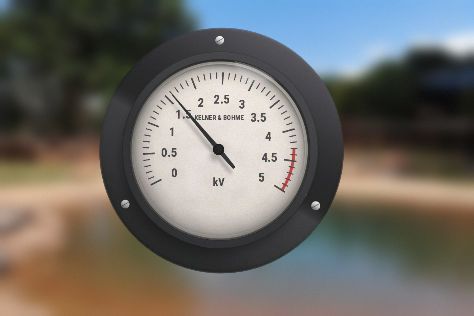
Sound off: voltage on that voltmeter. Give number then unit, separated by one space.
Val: 1.6 kV
